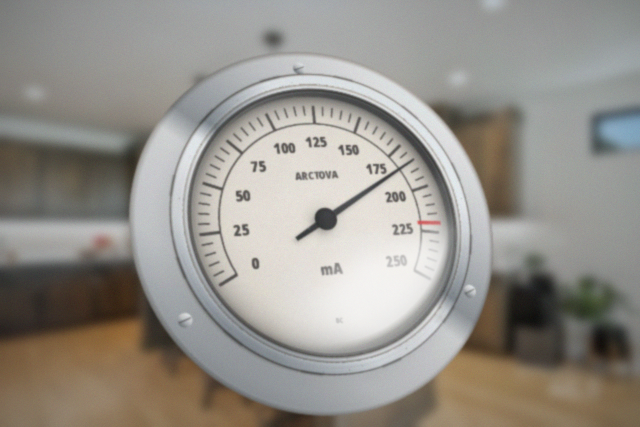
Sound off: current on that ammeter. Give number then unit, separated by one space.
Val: 185 mA
